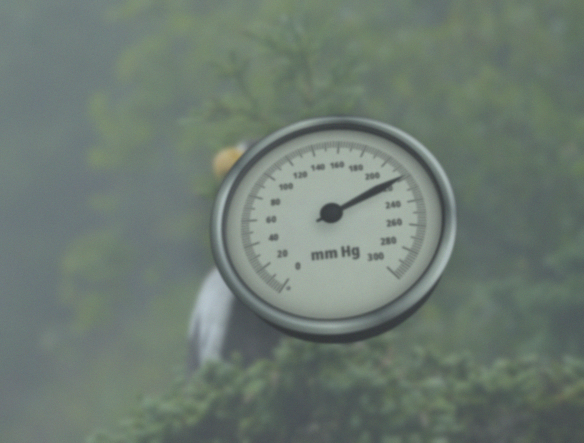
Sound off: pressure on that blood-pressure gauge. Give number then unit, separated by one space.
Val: 220 mmHg
